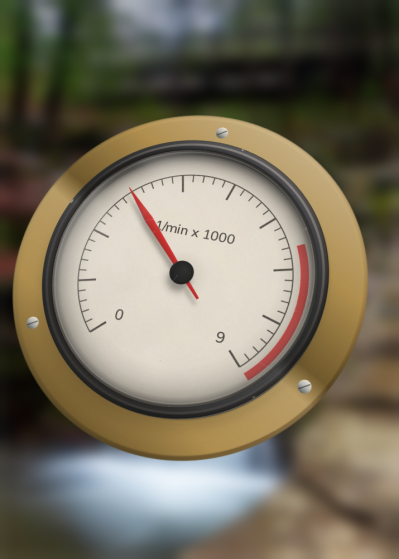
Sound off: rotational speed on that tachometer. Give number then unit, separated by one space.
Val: 3000 rpm
